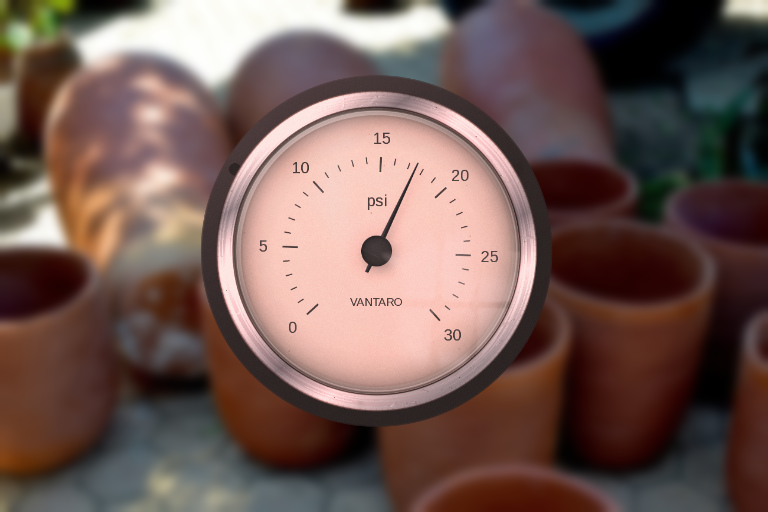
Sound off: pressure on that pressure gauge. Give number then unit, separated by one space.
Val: 17.5 psi
